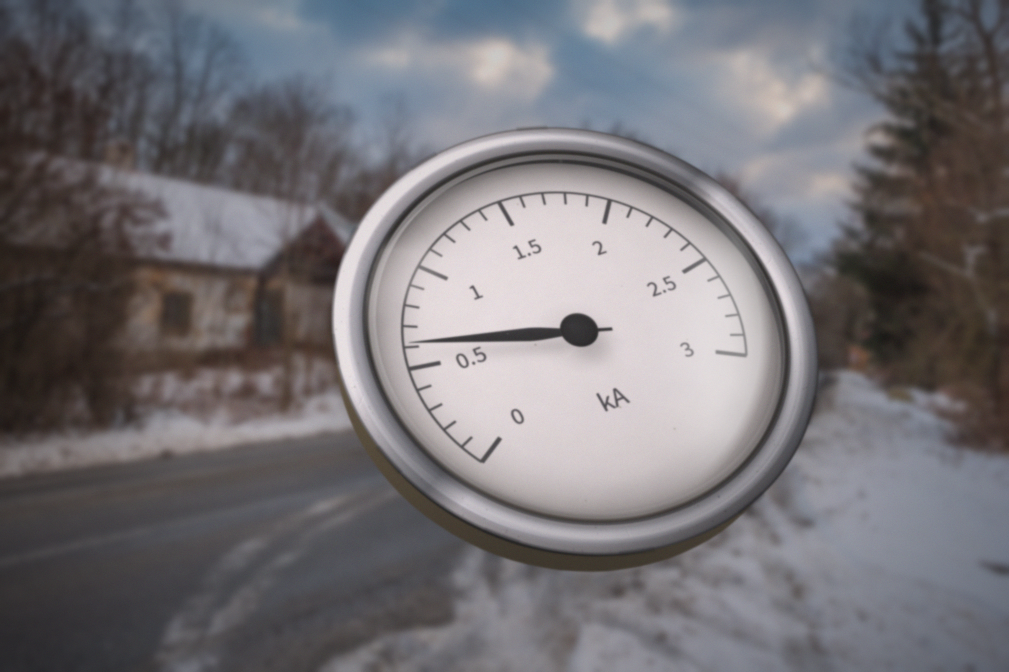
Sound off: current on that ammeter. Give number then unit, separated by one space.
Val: 0.6 kA
